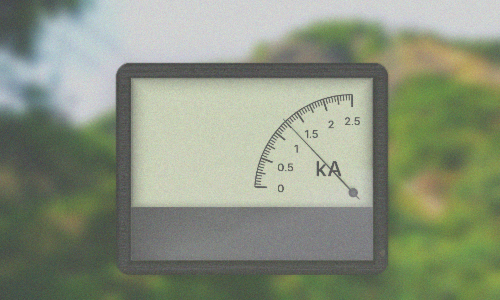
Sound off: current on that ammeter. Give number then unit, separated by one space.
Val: 1.25 kA
